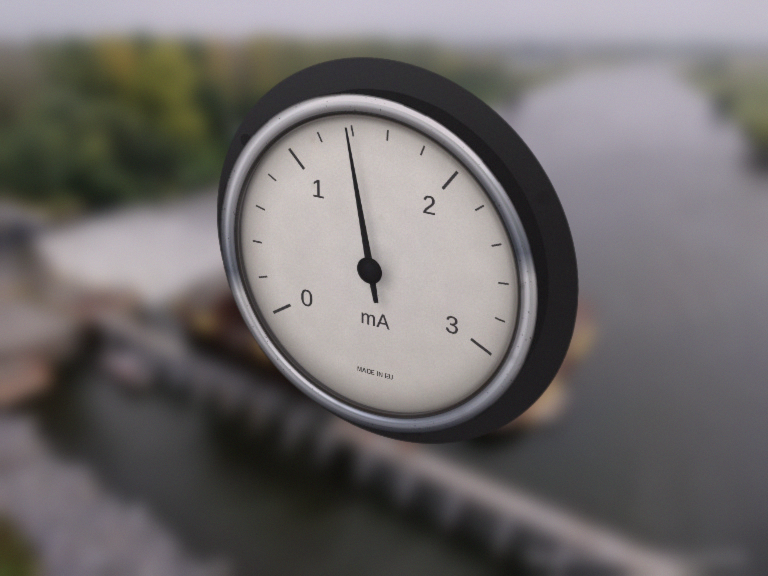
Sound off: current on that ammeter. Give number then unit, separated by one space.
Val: 1.4 mA
